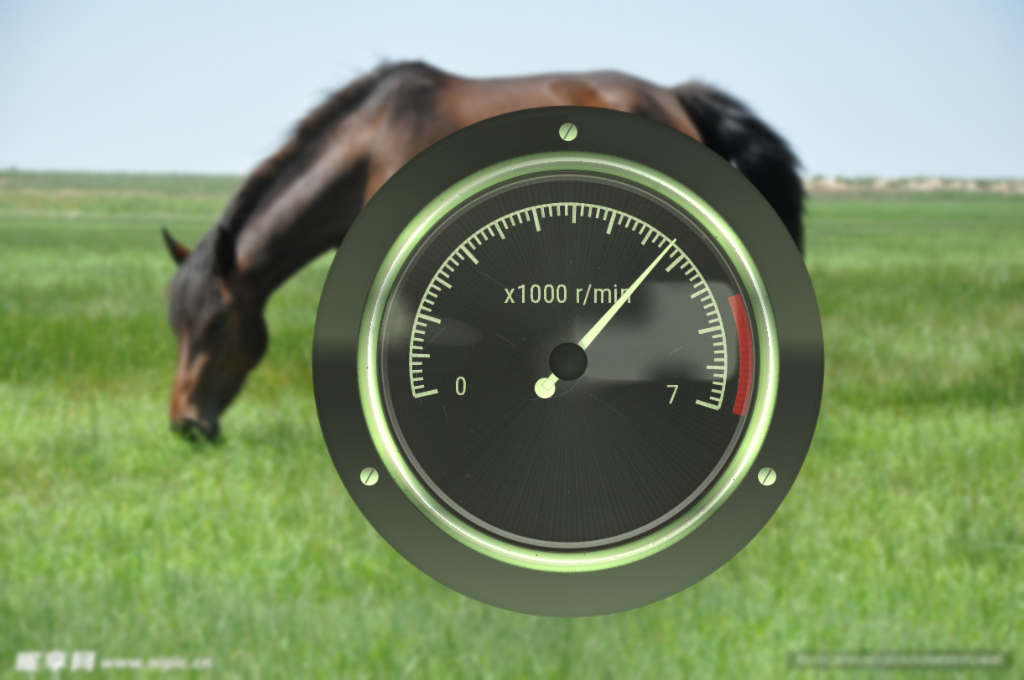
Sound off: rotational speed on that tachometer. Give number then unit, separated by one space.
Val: 4800 rpm
